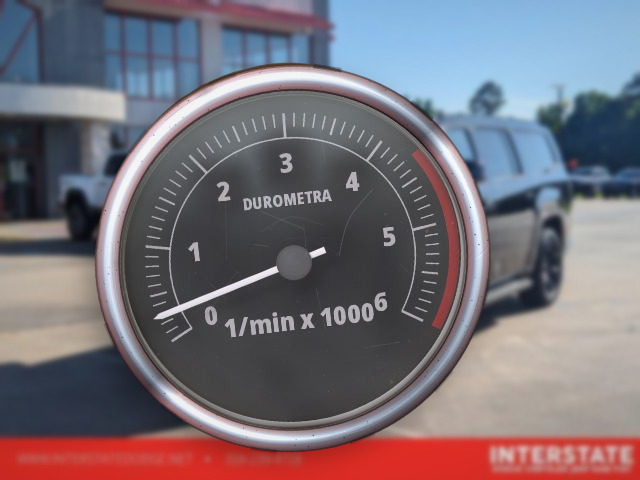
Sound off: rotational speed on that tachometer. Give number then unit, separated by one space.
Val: 300 rpm
